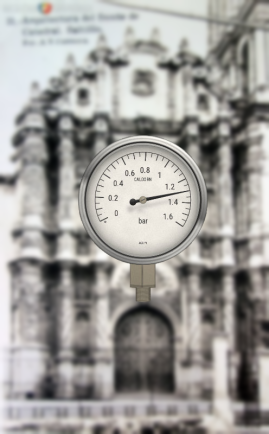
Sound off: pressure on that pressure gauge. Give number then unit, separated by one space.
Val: 1.3 bar
